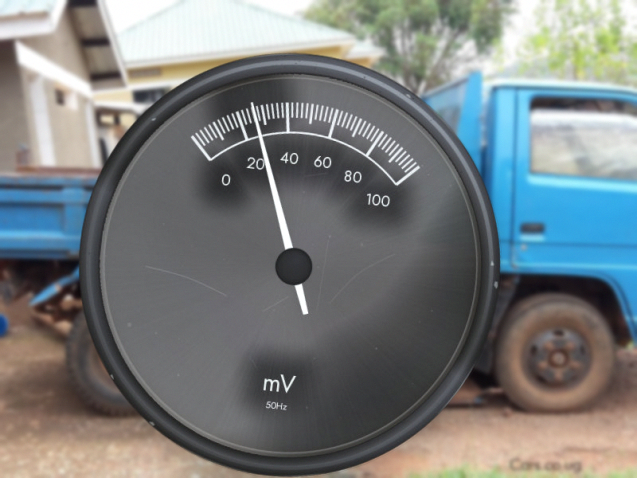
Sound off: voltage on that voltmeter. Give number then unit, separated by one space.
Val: 26 mV
